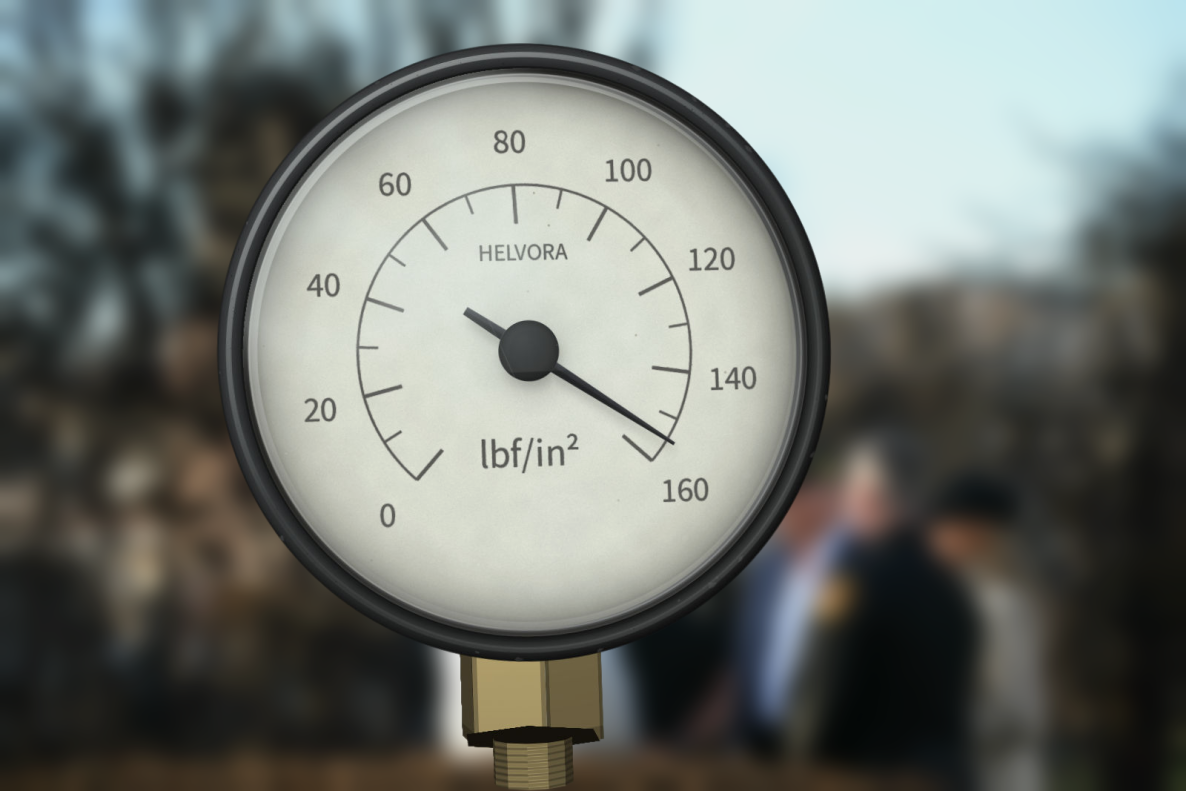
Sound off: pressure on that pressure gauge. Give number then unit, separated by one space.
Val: 155 psi
